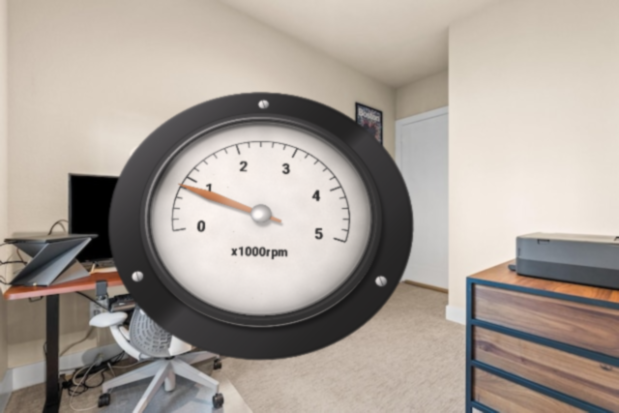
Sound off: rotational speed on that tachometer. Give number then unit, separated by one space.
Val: 800 rpm
